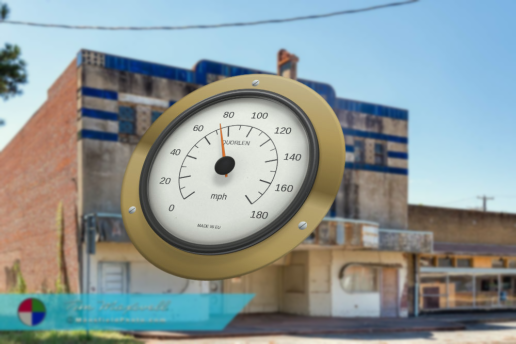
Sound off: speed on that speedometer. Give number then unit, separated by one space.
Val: 75 mph
